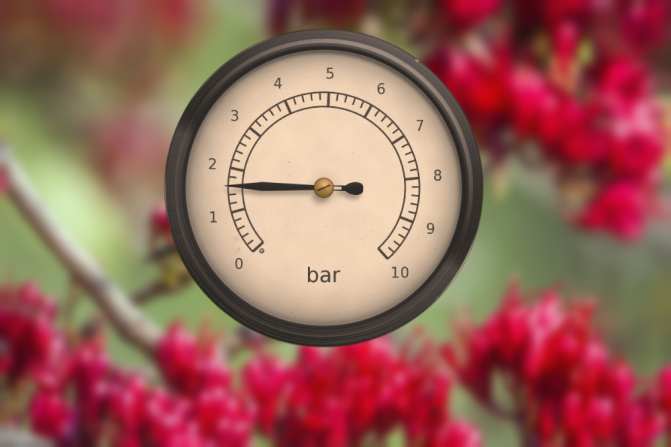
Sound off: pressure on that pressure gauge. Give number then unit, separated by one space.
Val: 1.6 bar
